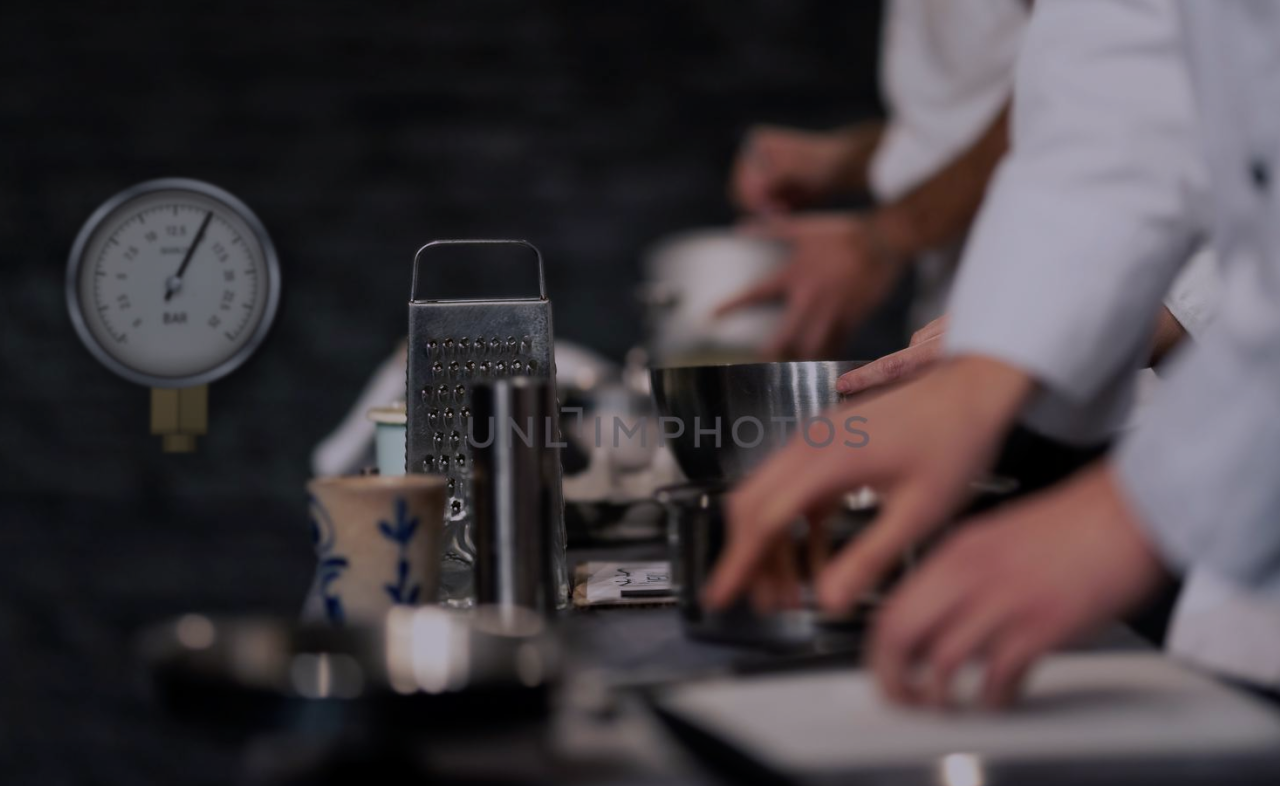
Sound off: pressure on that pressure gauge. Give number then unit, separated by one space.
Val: 15 bar
